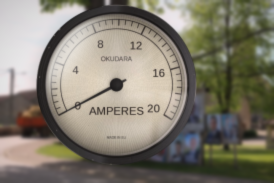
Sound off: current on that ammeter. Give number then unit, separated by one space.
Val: 0 A
